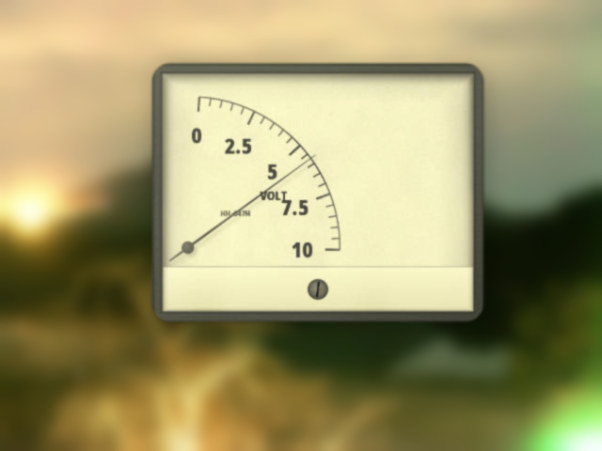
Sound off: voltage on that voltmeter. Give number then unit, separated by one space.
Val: 5.75 V
